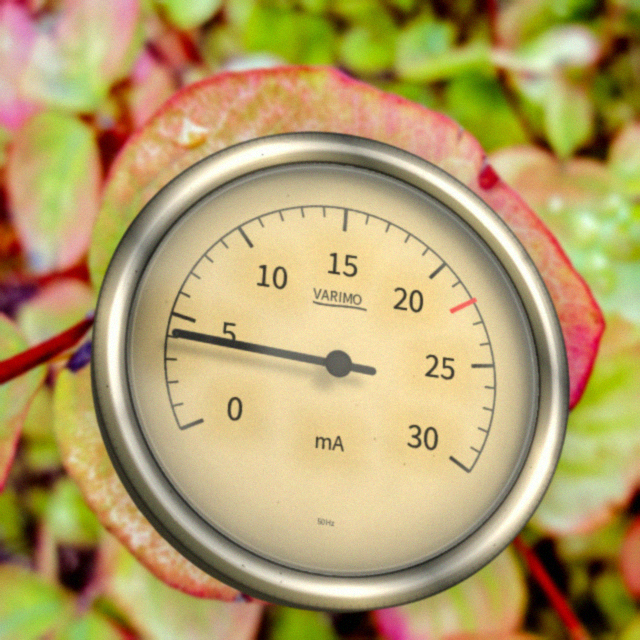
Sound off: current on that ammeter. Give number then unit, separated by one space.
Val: 4 mA
